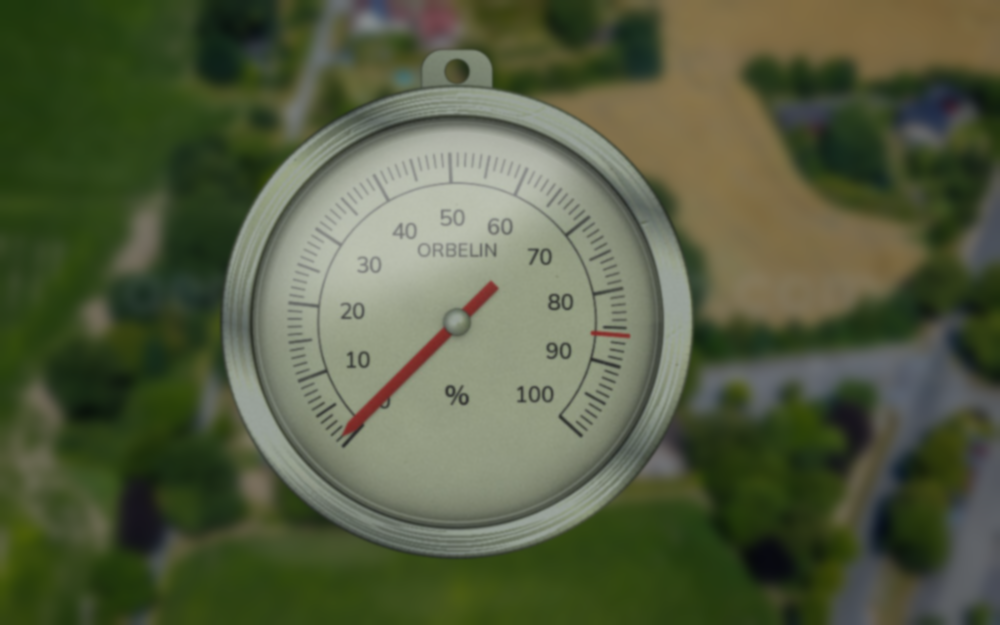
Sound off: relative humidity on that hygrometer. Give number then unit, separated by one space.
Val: 1 %
